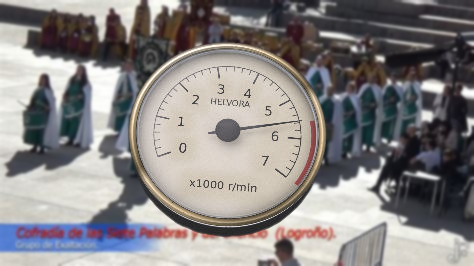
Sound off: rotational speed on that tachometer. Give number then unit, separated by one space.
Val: 5600 rpm
